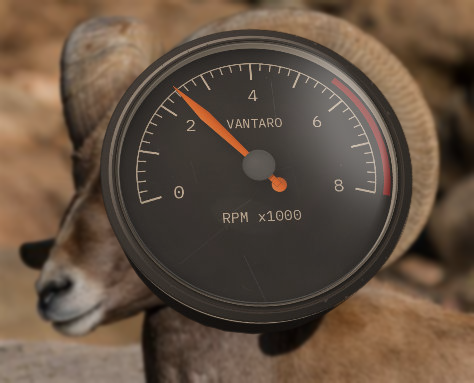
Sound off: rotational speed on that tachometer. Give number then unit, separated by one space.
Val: 2400 rpm
